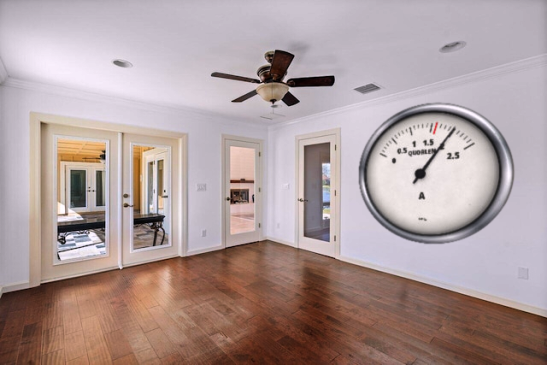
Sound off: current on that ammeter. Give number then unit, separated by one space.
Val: 2 A
